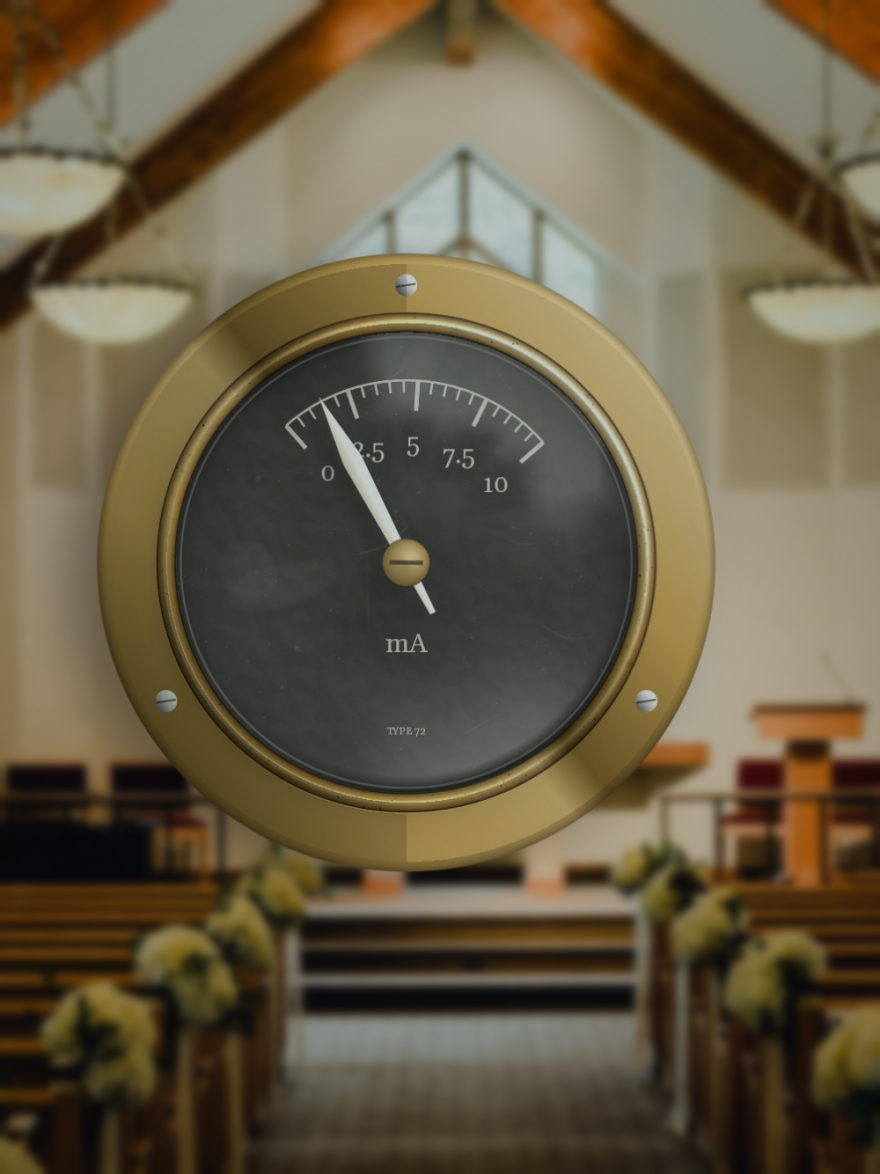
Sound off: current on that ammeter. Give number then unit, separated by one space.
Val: 1.5 mA
